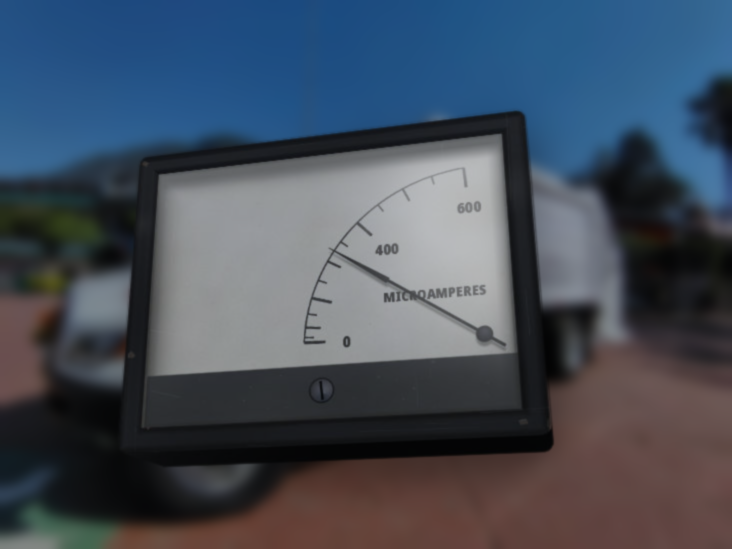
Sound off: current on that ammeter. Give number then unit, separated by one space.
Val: 325 µA
